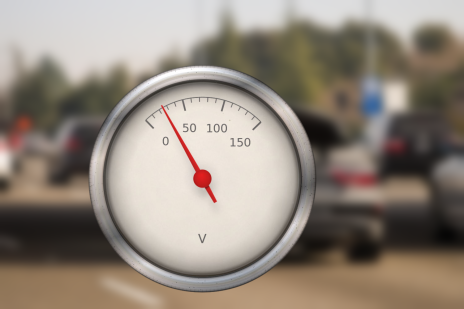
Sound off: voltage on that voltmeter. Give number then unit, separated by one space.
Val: 25 V
